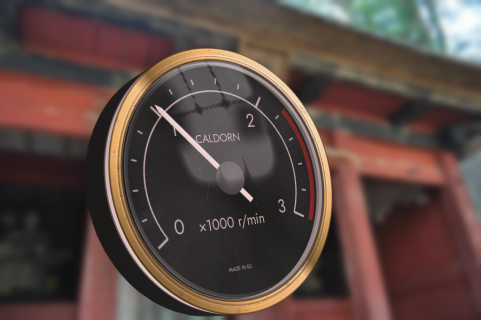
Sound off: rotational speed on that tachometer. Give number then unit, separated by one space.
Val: 1000 rpm
